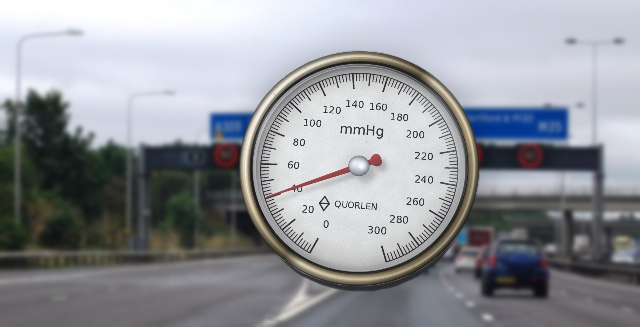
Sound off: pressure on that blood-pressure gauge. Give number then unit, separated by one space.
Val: 40 mmHg
